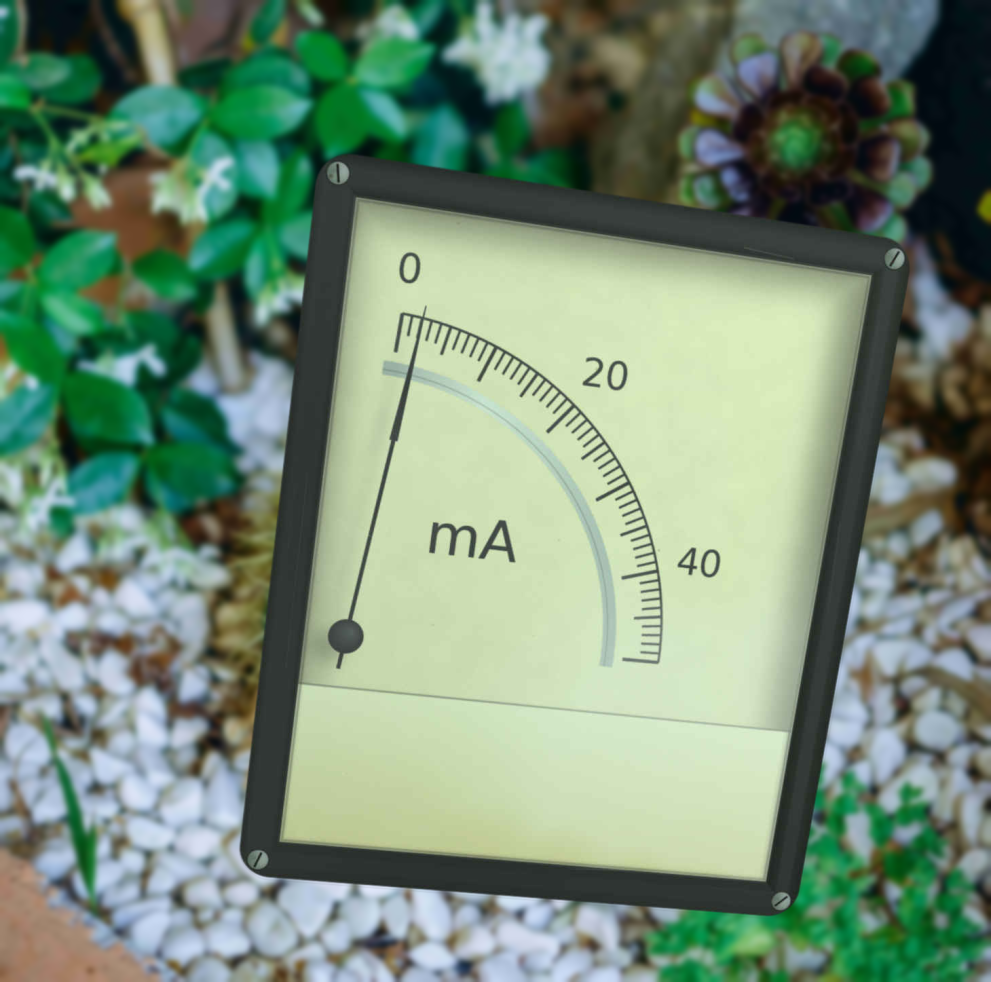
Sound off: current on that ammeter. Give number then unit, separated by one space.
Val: 2 mA
